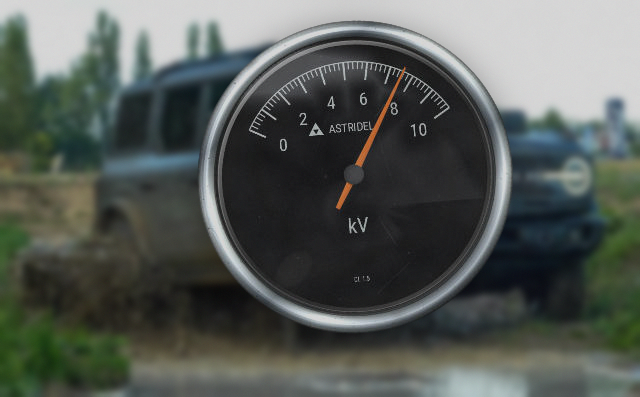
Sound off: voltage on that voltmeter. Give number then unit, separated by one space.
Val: 7.6 kV
